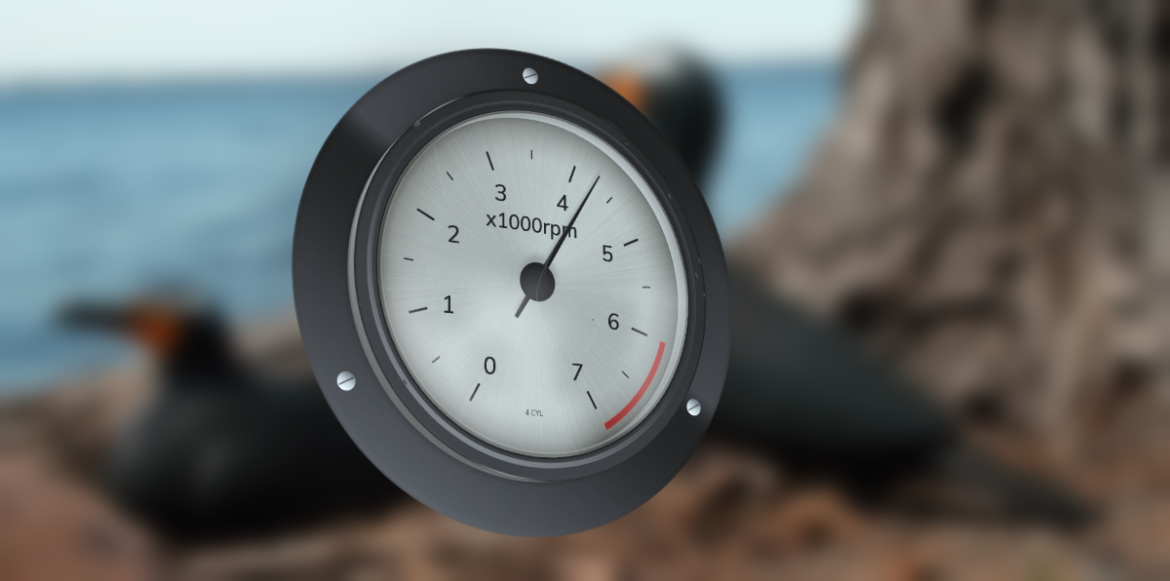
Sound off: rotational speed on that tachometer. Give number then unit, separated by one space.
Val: 4250 rpm
